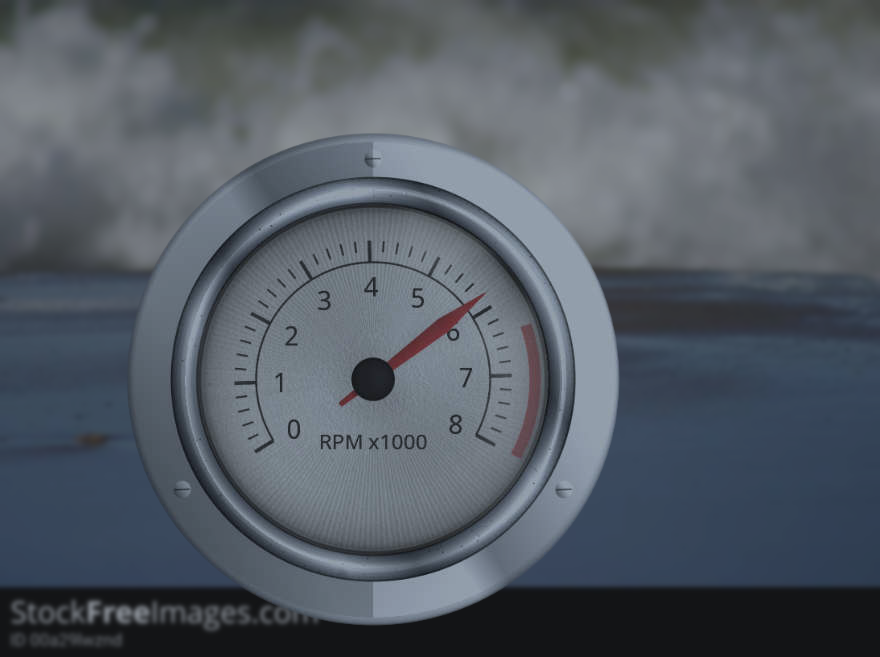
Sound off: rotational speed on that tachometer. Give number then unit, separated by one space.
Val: 5800 rpm
